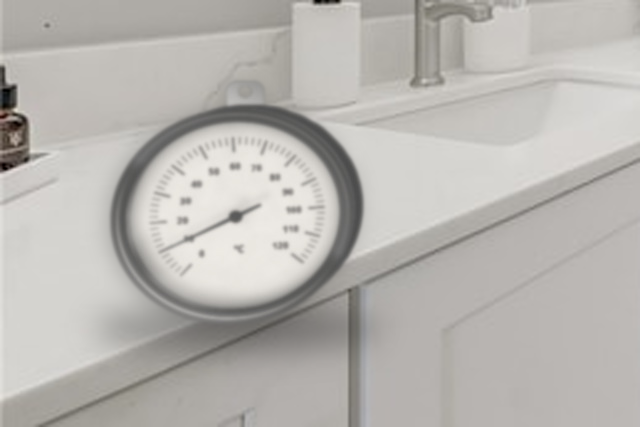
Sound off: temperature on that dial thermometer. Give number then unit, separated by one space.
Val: 10 °C
